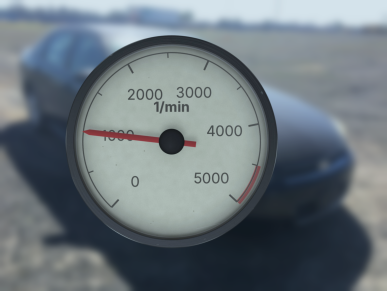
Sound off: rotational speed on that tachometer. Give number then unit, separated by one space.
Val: 1000 rpm
